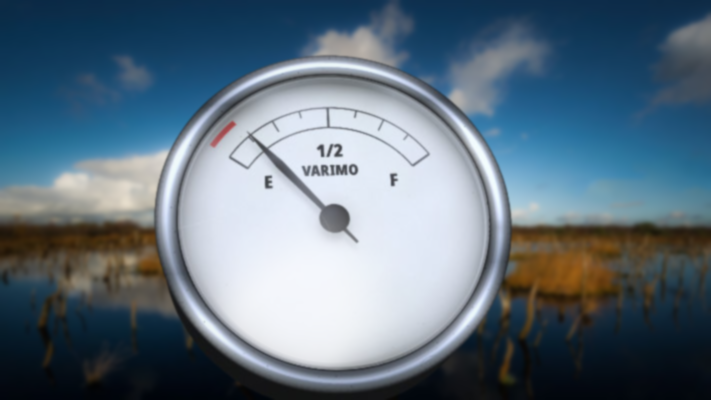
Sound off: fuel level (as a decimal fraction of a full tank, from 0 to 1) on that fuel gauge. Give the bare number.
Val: 0.125
